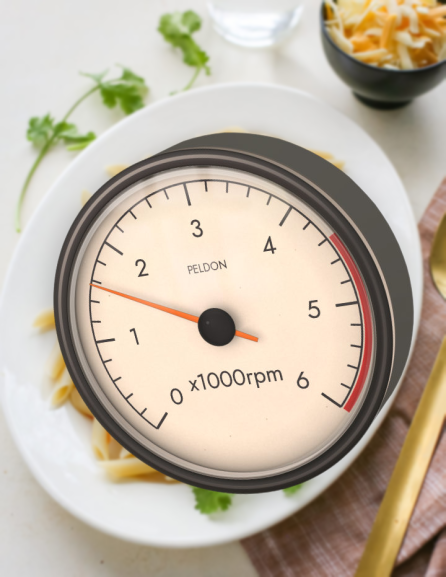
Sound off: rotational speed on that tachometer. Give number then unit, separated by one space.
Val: 1600 rpm
